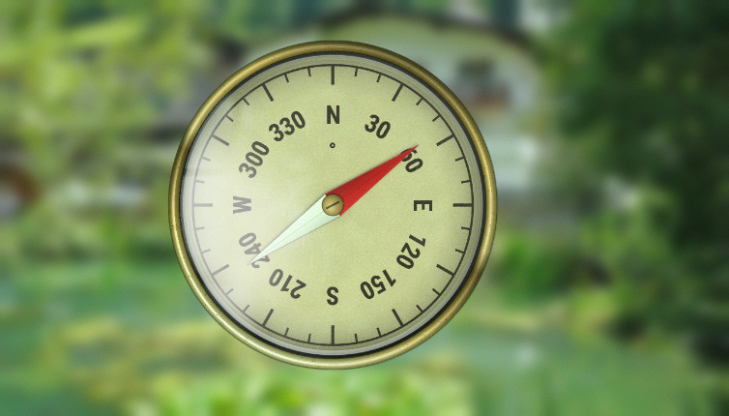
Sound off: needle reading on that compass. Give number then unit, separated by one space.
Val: 55 °
